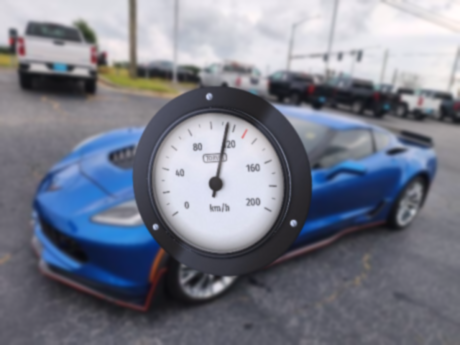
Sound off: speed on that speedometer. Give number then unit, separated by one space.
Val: 115 km/h
